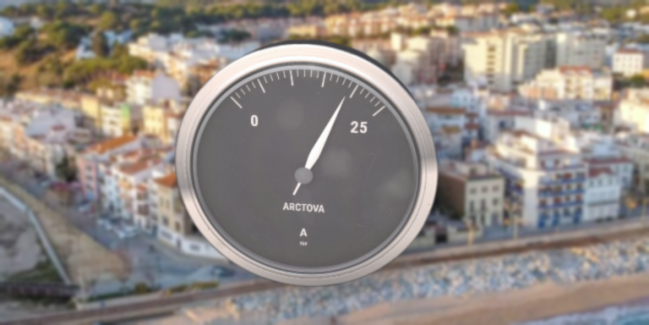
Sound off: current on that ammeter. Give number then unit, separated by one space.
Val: 19 A
